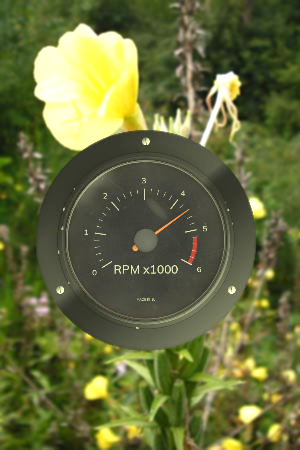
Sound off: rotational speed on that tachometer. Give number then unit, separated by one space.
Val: 4400 rpm
